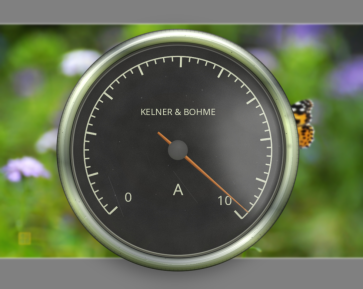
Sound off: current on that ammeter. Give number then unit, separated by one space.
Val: 9.8 A
